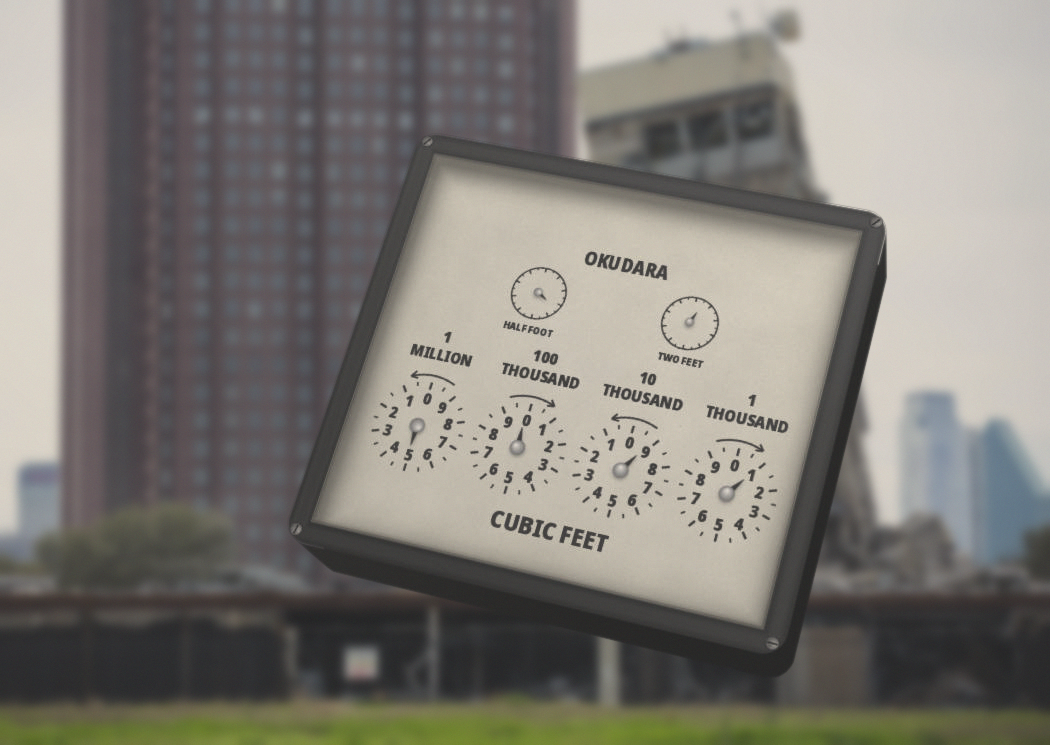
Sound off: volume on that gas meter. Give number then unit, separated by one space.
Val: 499100 ft³
